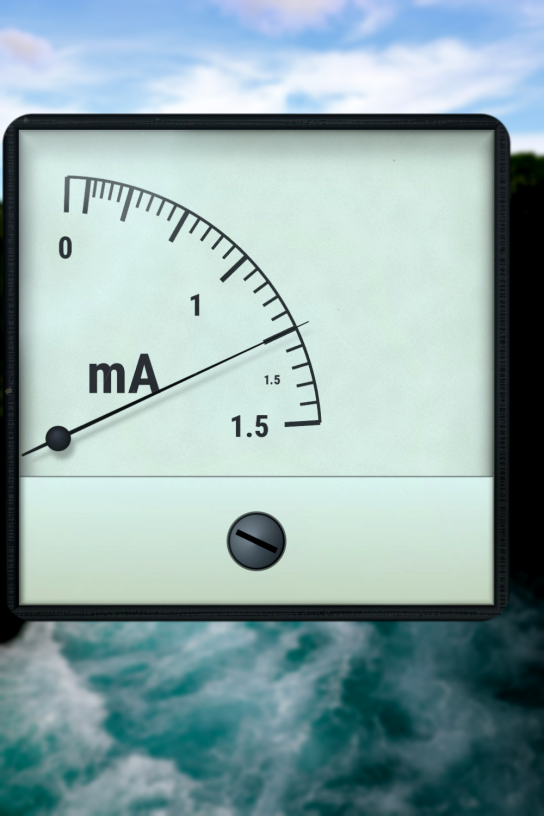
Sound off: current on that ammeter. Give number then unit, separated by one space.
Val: 1.25 mA
